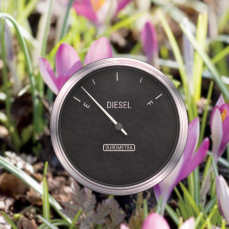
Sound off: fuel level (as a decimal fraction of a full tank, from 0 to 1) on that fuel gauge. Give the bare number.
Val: 0.125
